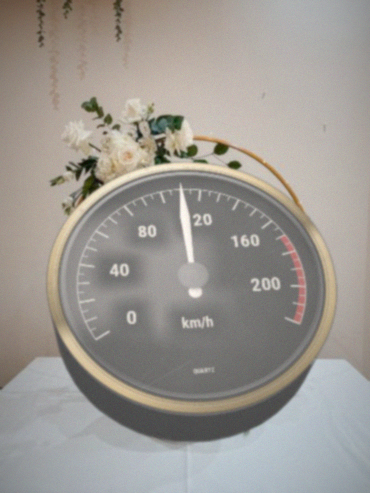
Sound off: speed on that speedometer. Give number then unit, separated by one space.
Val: 110 km/h
